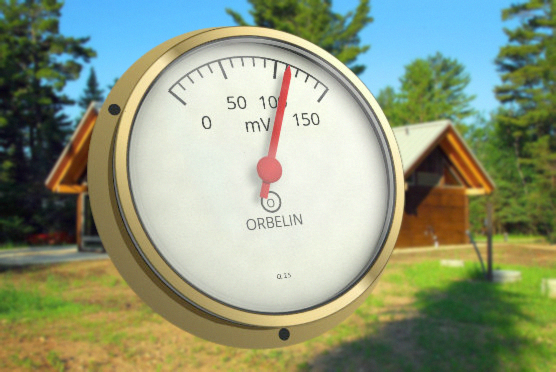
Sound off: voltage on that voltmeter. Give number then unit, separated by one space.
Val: 110 mV
